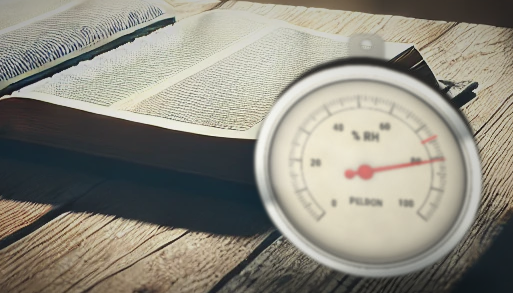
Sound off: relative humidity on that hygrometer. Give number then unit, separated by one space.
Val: 80 %
